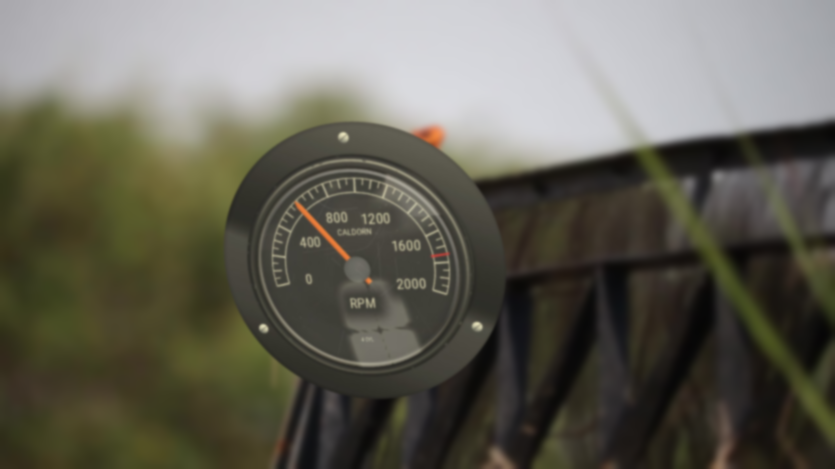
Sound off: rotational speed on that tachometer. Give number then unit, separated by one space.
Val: 600 rpm
